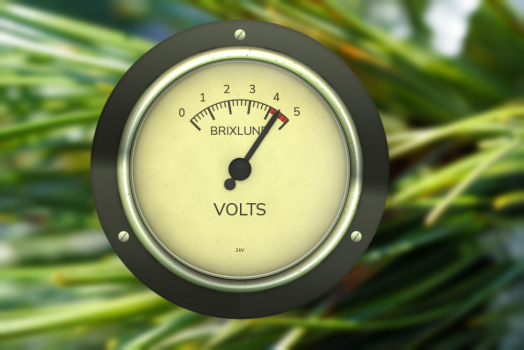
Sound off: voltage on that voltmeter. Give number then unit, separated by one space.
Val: 4.4 V
